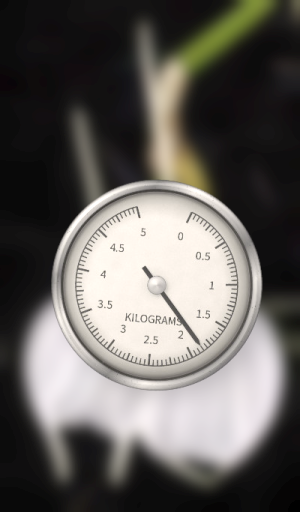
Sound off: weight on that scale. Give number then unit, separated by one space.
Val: 1.85 kg
